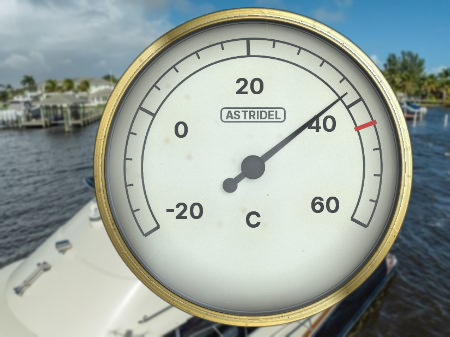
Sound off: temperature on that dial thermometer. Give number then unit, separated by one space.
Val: 38 °C
